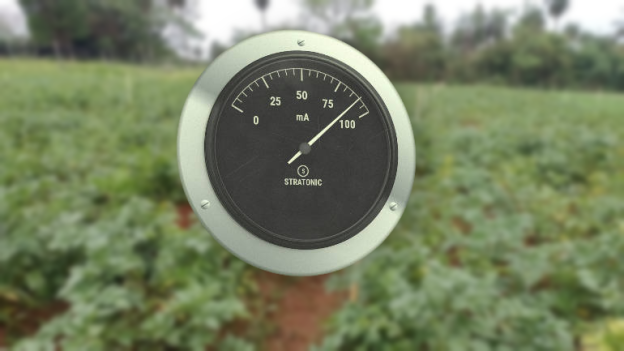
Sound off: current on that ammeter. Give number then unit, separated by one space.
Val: 90 mA
